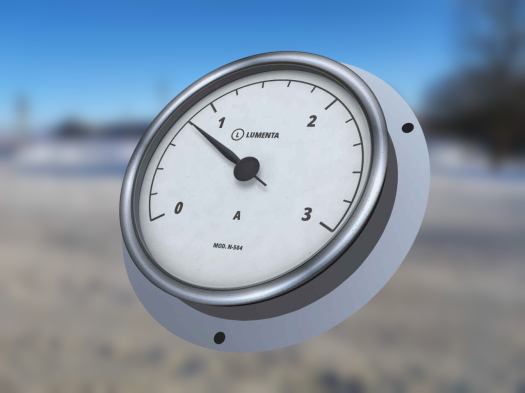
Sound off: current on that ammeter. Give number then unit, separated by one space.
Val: 0.8 A
